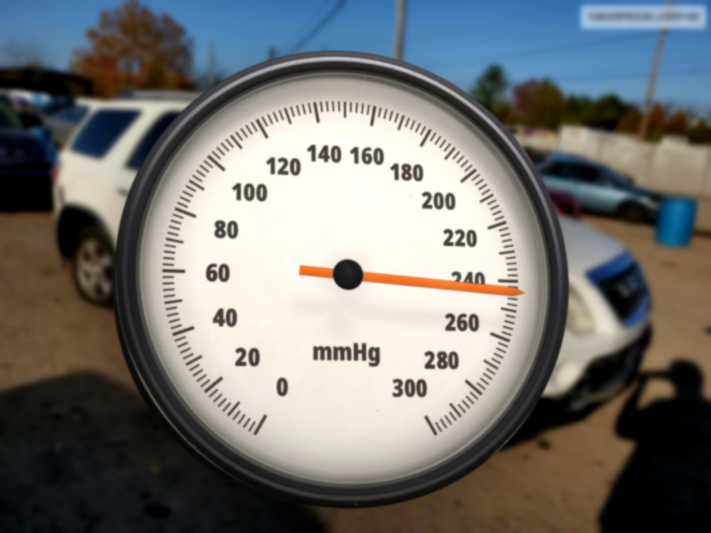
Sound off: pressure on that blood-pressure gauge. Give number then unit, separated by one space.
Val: 244 mmHg
